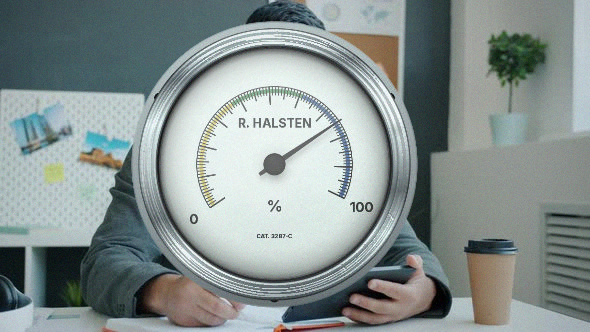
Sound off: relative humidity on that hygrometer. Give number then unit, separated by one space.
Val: 75 %
